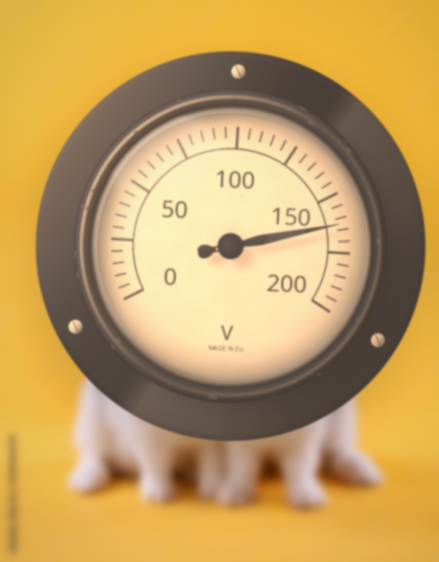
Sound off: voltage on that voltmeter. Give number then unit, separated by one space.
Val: 162.5 V
